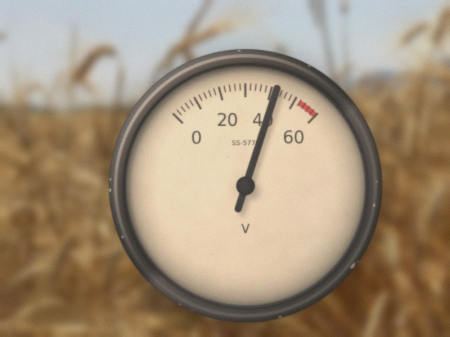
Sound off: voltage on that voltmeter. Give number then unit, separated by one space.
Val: 42 V
